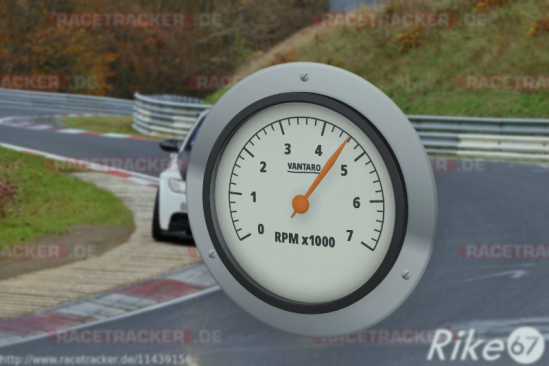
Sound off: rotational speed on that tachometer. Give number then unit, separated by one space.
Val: 4600 rpm
